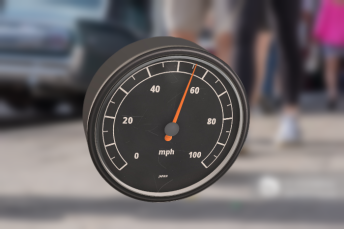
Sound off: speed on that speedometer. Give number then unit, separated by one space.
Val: 55 mph
